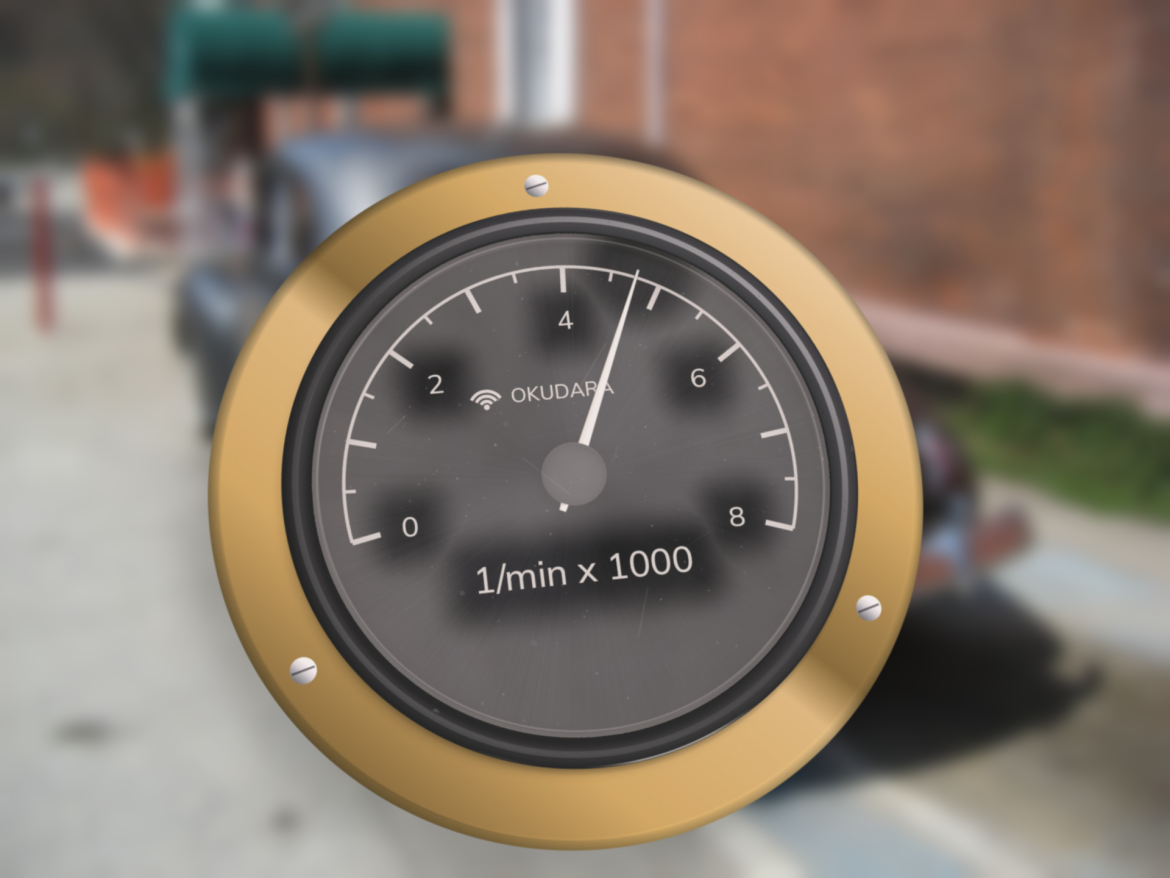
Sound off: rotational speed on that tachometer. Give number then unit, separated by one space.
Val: 4750 rpm
